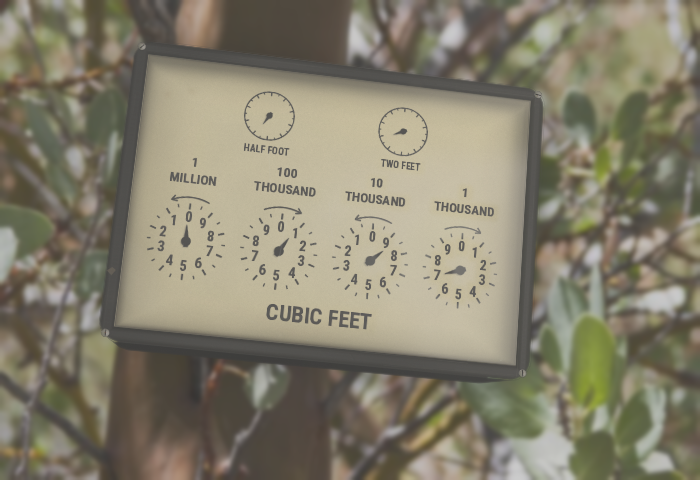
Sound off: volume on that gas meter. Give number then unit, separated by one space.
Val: 8700 ft³
